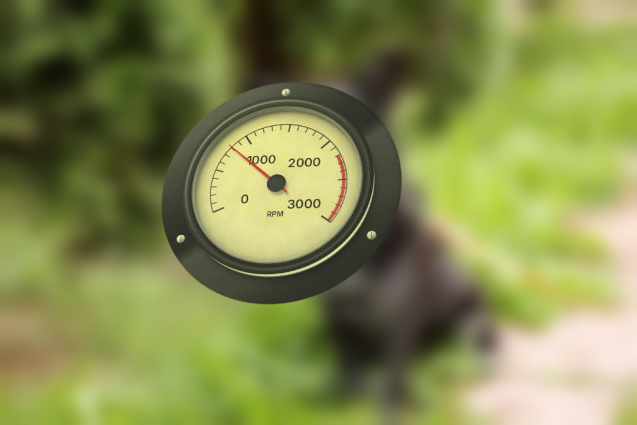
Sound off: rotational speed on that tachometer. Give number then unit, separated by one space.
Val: 800 rpm
